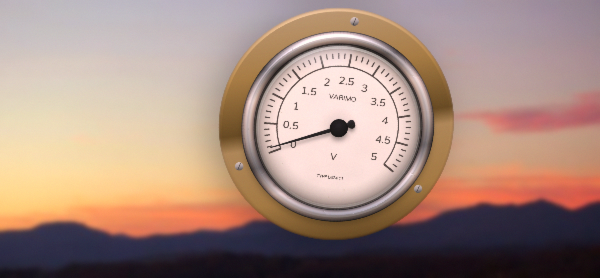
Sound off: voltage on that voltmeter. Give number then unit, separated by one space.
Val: 0.1 V
